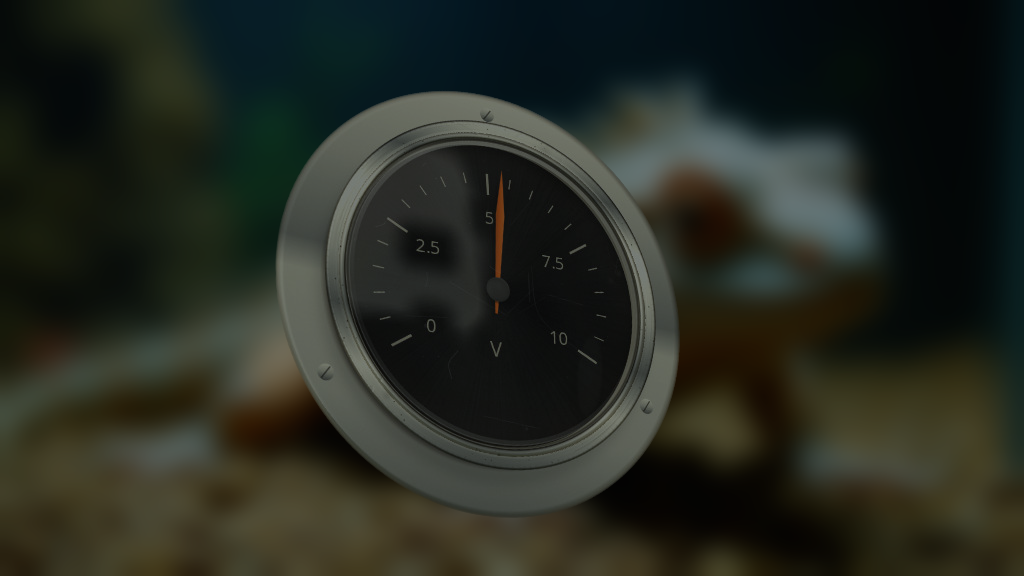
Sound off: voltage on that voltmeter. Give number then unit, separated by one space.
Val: 5.25 V
